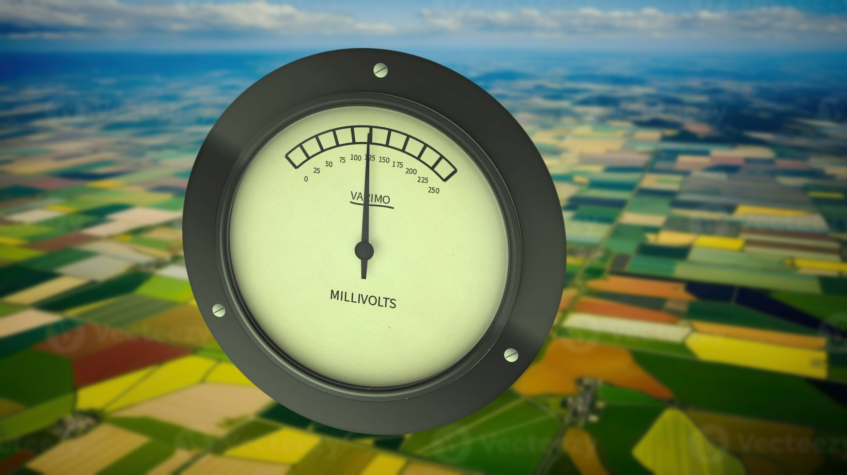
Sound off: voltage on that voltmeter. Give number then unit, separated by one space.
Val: 125 mV
